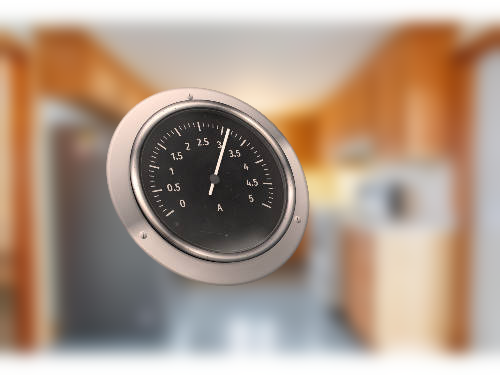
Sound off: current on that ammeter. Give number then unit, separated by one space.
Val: 3.1 A
